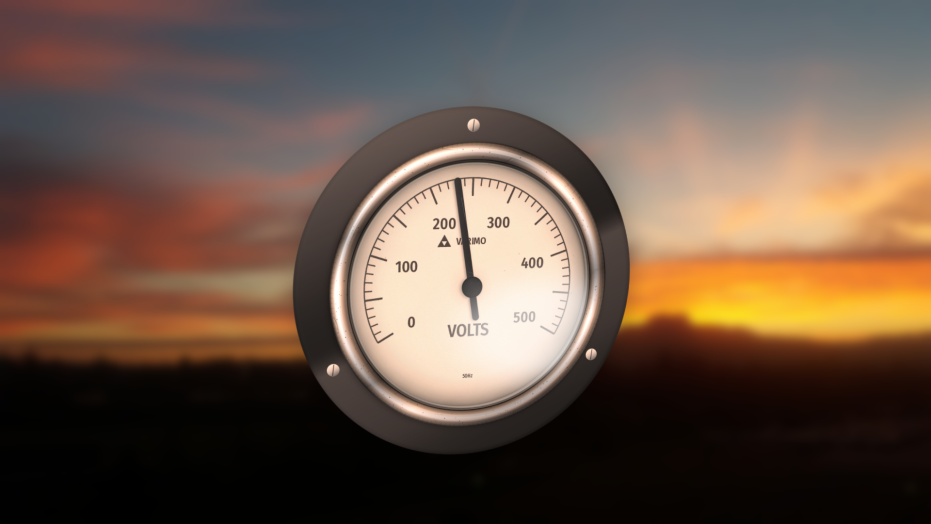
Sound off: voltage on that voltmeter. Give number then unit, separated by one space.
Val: 230 V
